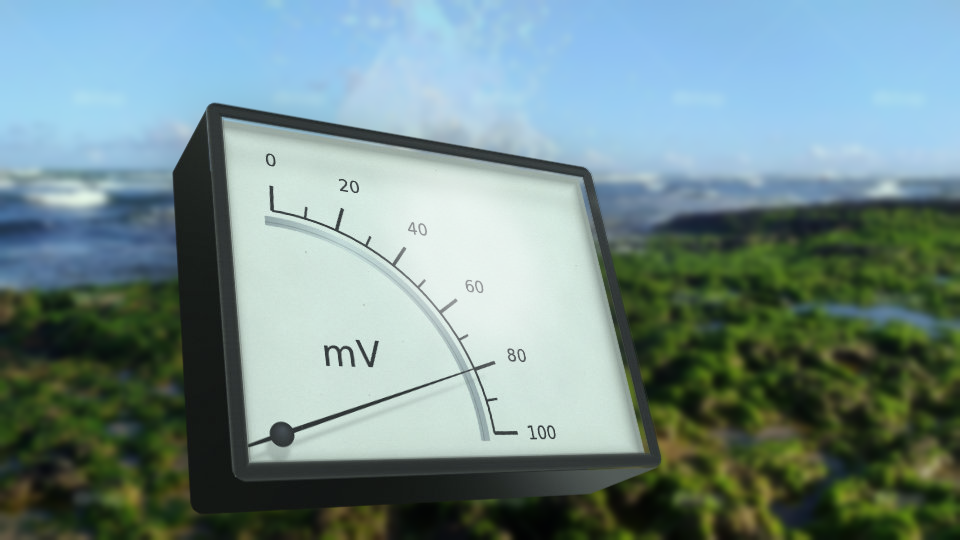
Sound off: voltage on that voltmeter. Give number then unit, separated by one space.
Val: 80 mV
